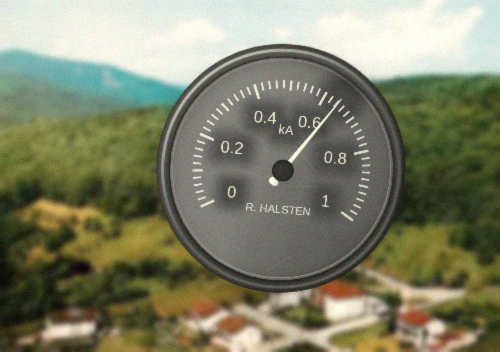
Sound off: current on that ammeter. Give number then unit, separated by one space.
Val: 0.64 kA
